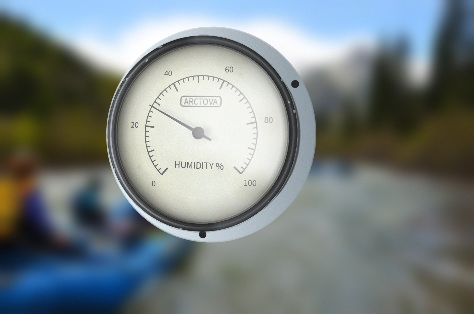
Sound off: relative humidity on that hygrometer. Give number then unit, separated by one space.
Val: 28 %
